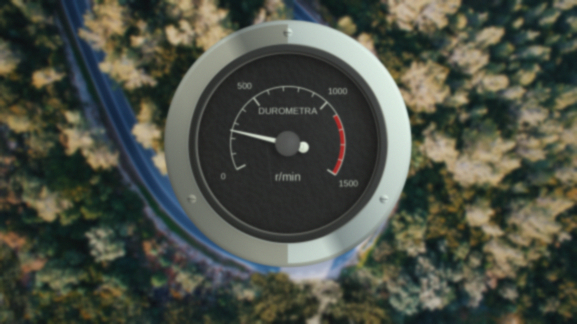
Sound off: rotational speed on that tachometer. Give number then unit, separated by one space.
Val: 250 rpm
